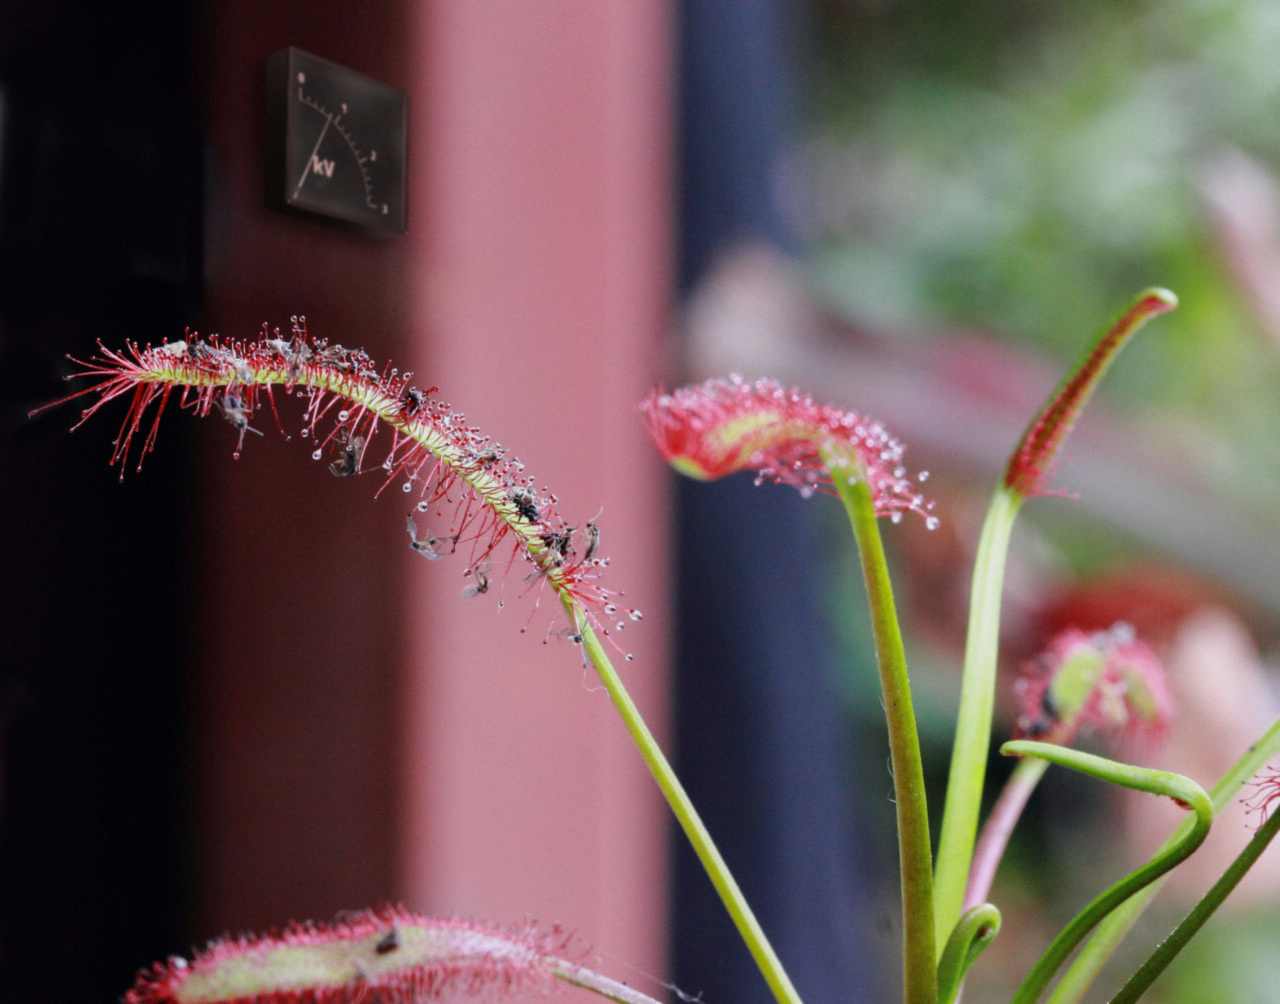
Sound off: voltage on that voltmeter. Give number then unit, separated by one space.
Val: 0.8 kV
